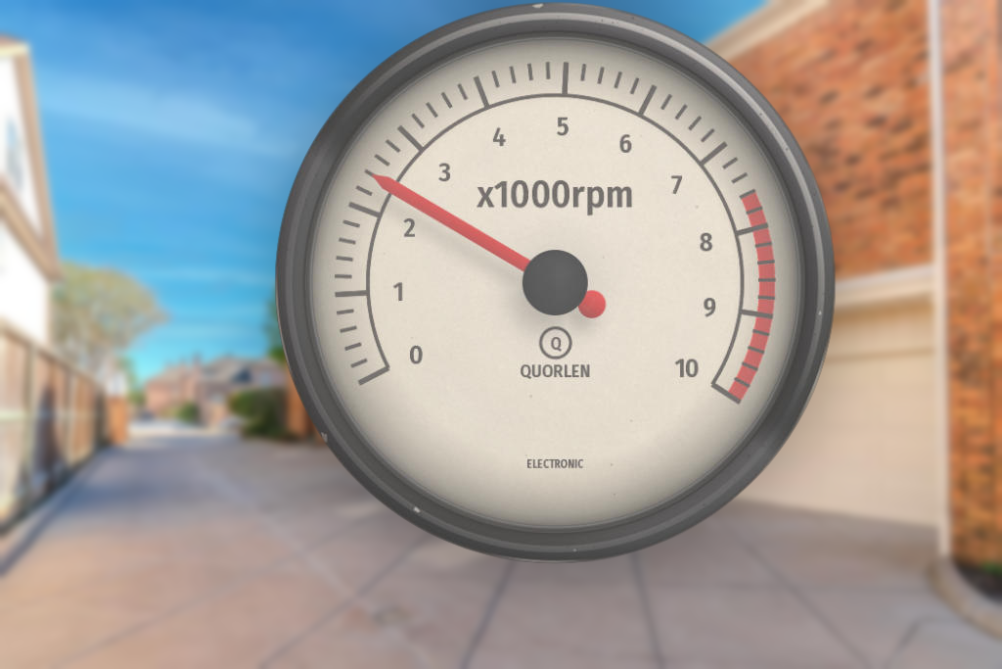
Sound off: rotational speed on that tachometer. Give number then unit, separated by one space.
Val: 2400 rpm
